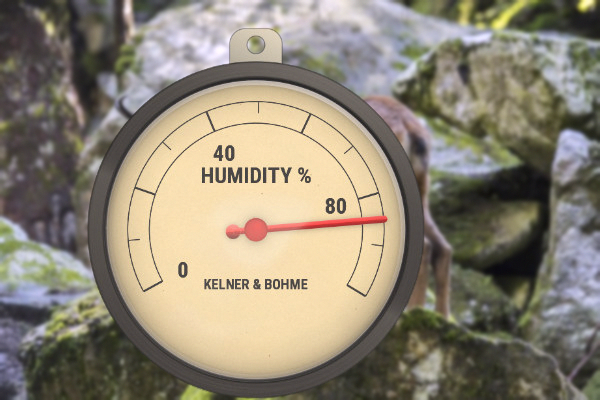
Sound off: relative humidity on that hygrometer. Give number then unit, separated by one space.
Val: 85 %
